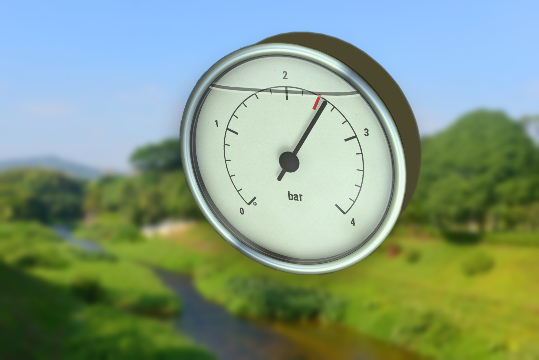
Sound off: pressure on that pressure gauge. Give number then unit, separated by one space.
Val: 2.5 bar
